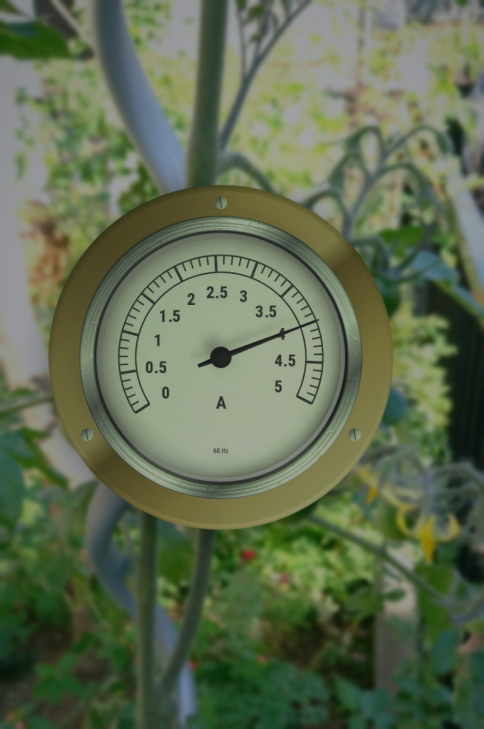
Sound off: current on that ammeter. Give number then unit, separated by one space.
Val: 4 A
